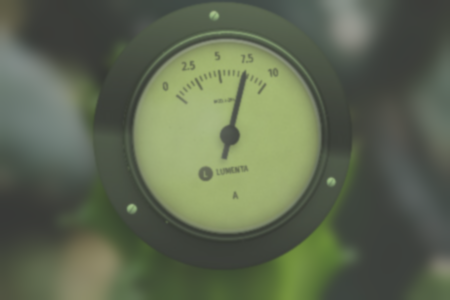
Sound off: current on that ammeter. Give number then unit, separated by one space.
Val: 7.5 A
